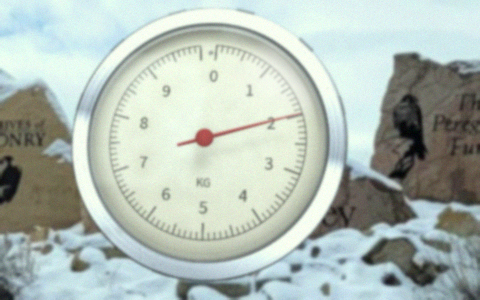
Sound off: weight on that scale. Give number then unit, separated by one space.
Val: 2 kg
